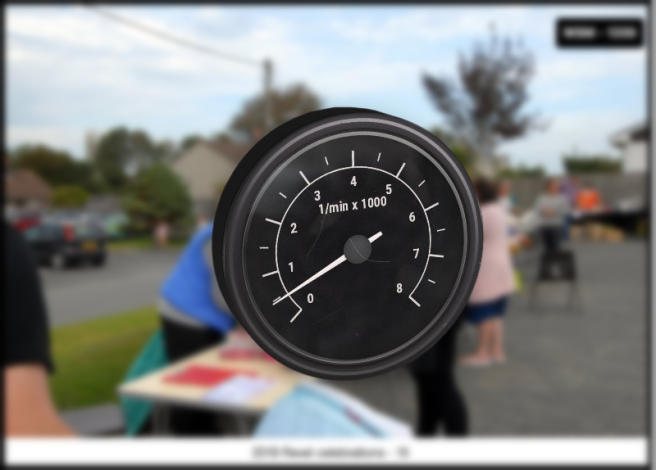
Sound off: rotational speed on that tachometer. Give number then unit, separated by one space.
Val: 500 rpm
